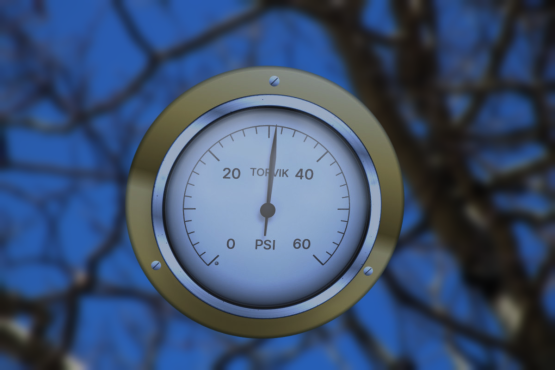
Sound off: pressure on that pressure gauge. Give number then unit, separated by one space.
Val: 31 psi
